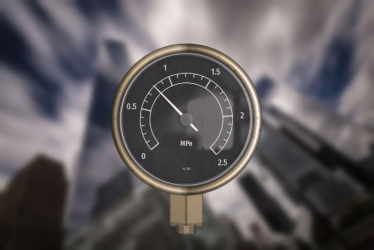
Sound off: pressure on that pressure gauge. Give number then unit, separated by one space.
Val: 0.8 MPa
